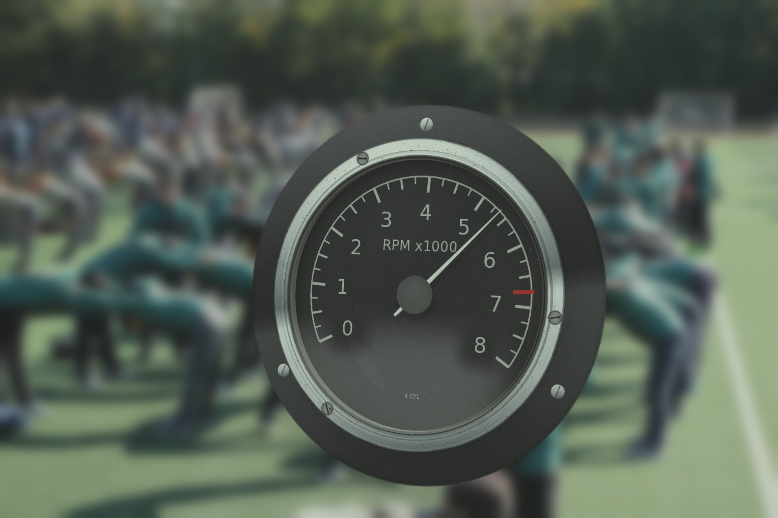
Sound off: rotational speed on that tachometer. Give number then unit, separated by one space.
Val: 5375 rpm
